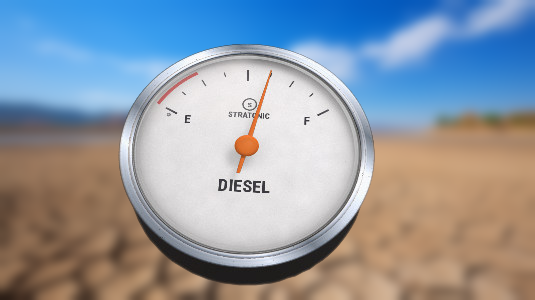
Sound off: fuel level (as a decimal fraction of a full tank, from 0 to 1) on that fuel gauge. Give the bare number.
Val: 0.625
